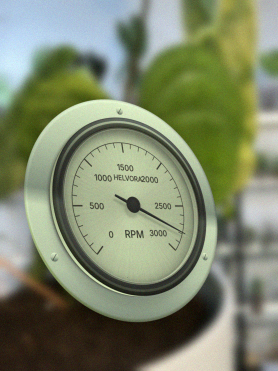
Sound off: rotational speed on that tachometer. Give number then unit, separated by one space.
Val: 2800 rpm
